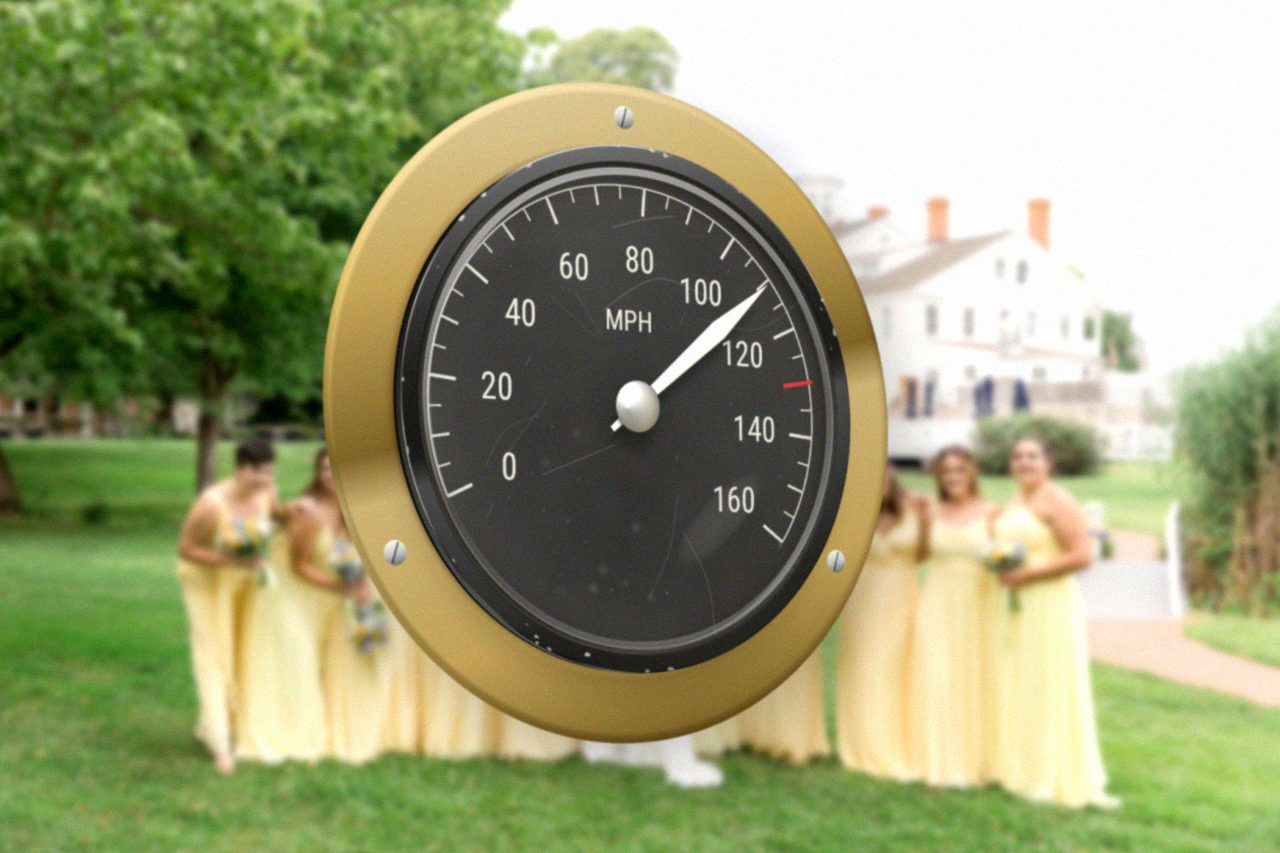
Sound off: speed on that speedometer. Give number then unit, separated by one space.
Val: 110 mph
